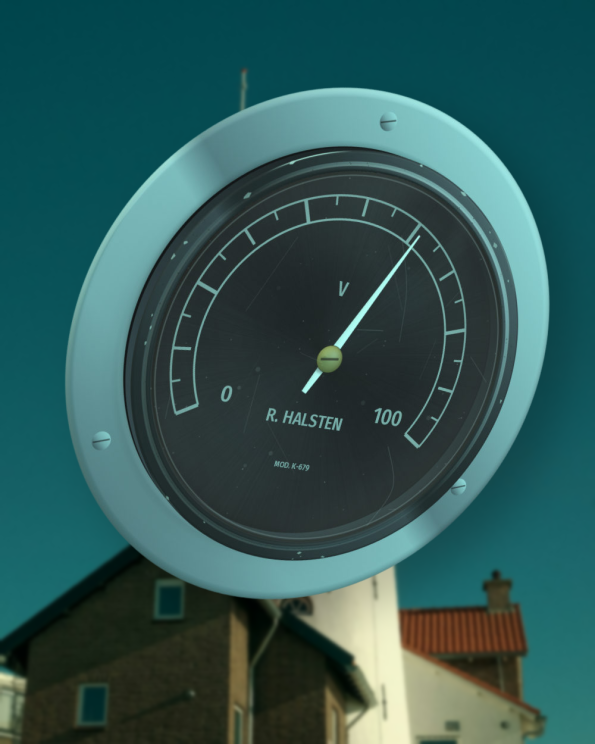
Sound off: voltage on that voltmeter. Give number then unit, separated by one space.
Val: 60 V
